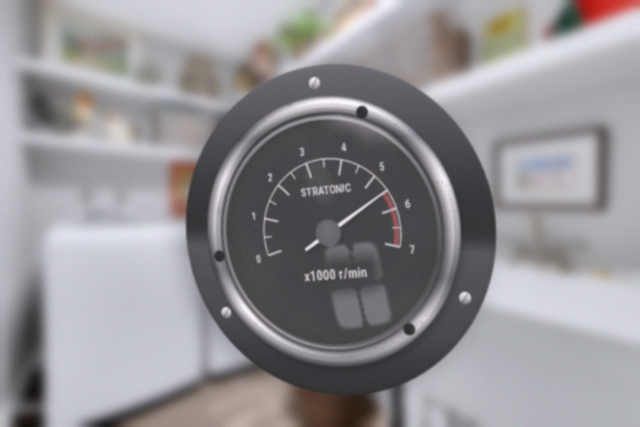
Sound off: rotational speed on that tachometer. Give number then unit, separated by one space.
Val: 5500 rpm
